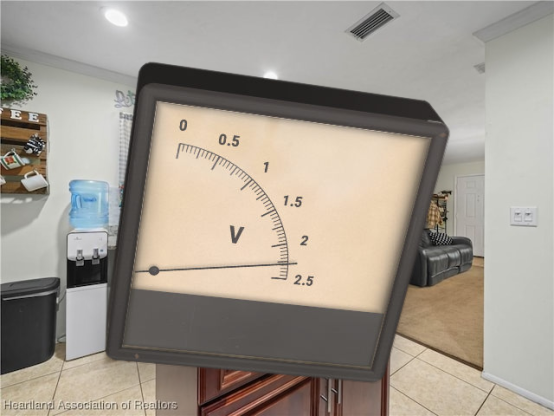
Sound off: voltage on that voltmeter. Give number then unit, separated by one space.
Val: 2.25 V
